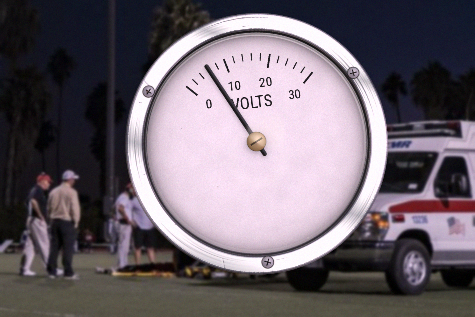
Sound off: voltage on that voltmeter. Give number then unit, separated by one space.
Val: 6 V
